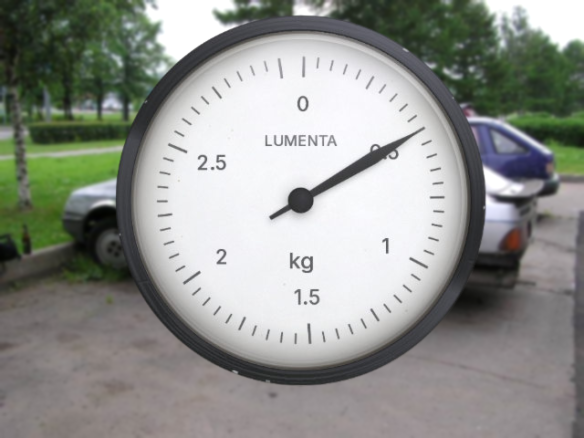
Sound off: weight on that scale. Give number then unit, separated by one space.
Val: 0.5 kg
